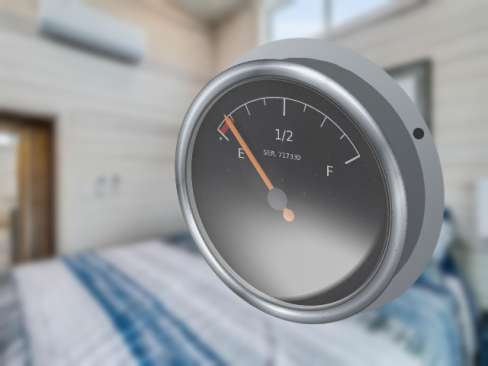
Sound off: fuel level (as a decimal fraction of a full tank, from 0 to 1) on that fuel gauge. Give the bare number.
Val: 0.125
